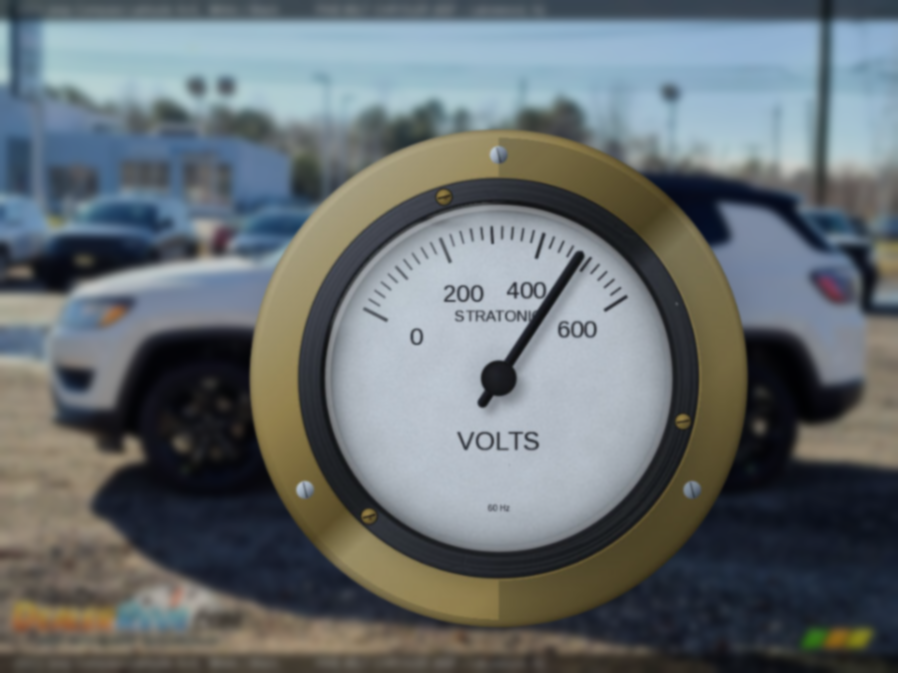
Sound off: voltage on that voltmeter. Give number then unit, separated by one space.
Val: 480 V
